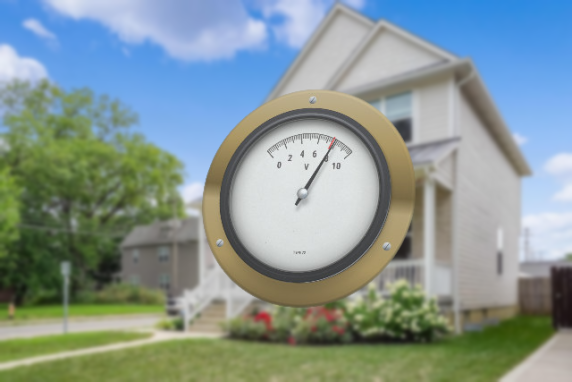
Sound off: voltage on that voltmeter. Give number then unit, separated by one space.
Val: 8 V
